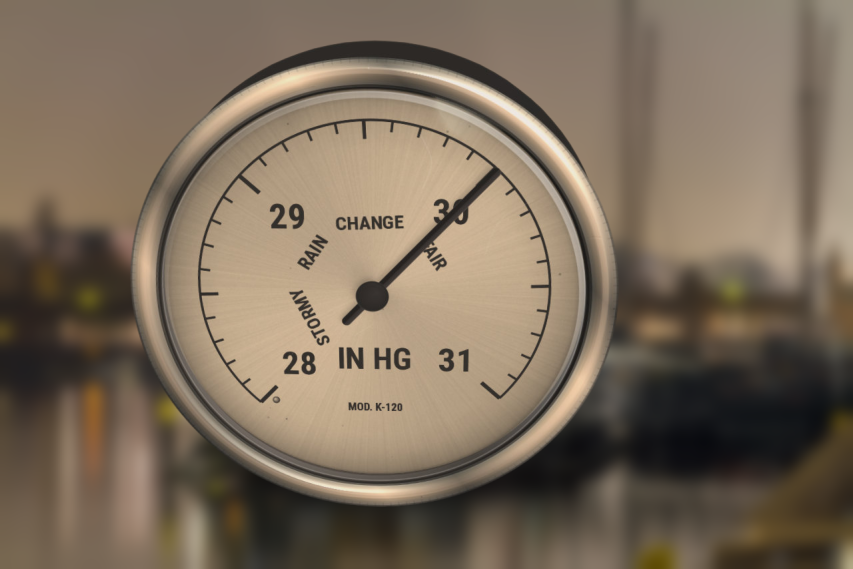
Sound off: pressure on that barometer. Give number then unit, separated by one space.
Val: 30 inHg
